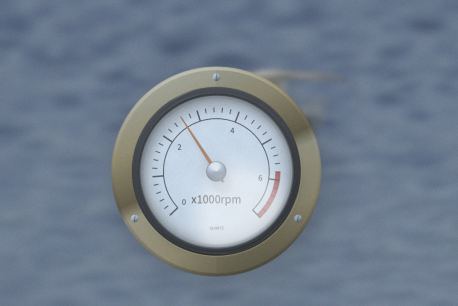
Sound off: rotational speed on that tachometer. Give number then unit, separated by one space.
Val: 2600 rpm
